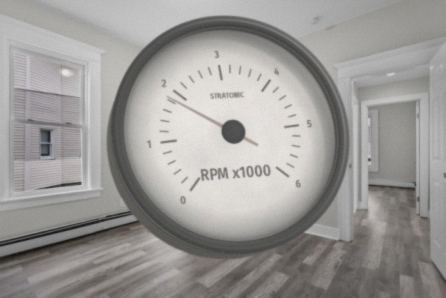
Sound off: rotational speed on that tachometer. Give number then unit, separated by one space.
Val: 1800 rpm
